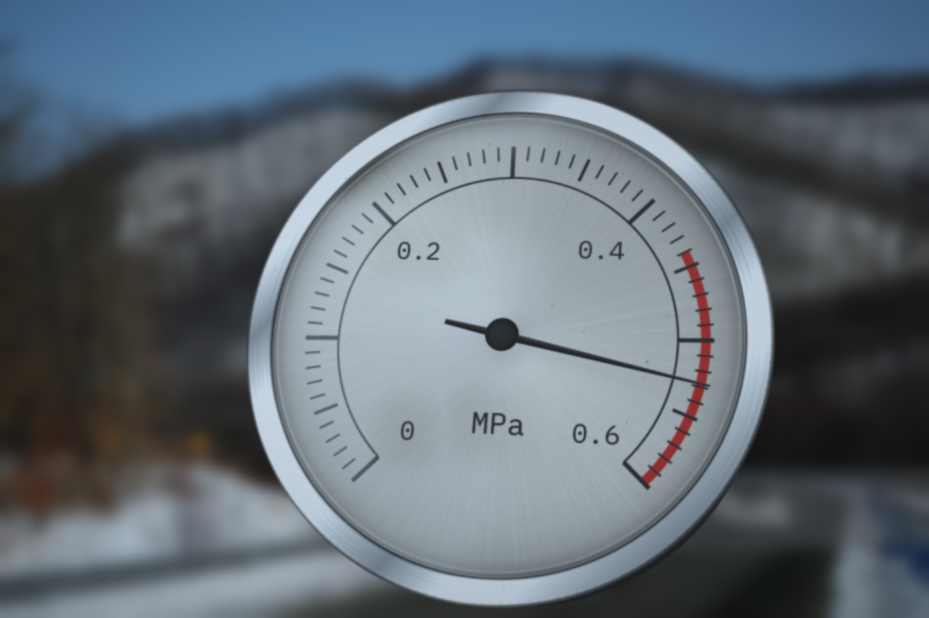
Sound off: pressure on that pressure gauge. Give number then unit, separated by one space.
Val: 0.53 MPa
